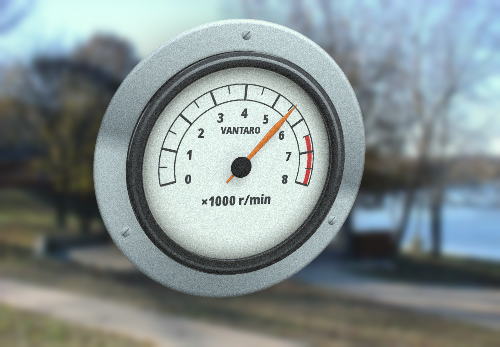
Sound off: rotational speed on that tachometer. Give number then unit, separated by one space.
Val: 5500 rpm
